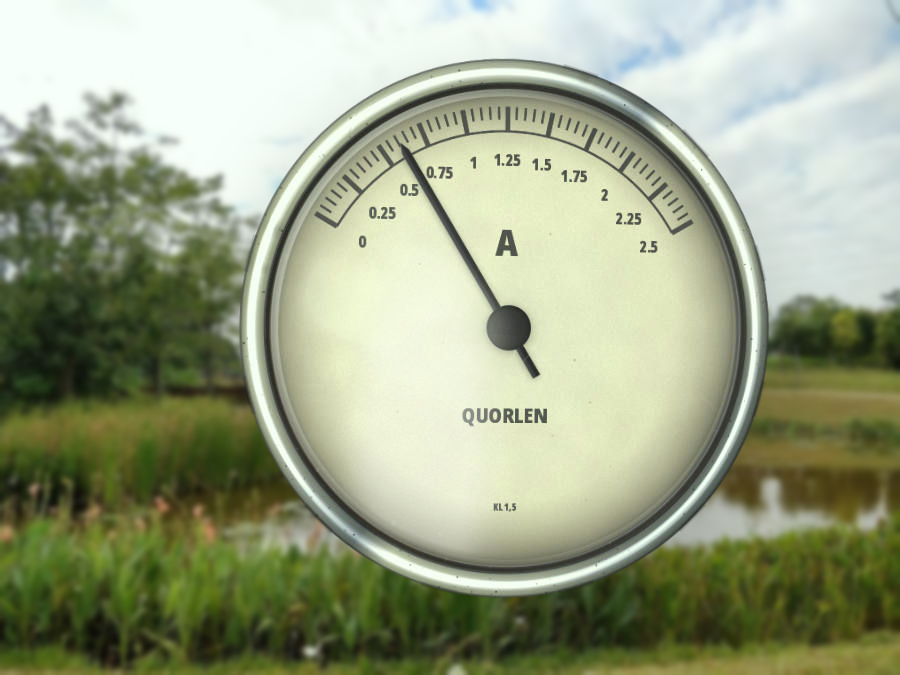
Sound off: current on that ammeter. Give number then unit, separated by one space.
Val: 0.6 A
